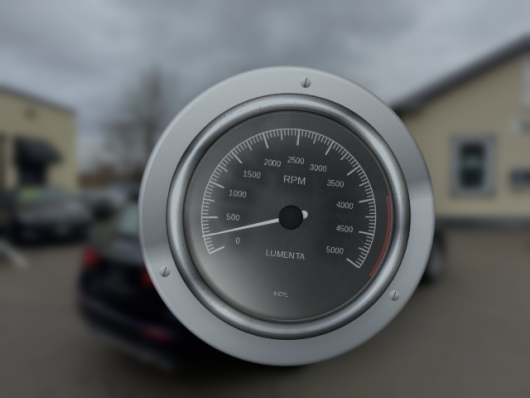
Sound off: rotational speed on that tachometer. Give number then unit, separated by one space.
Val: 250 rpm
